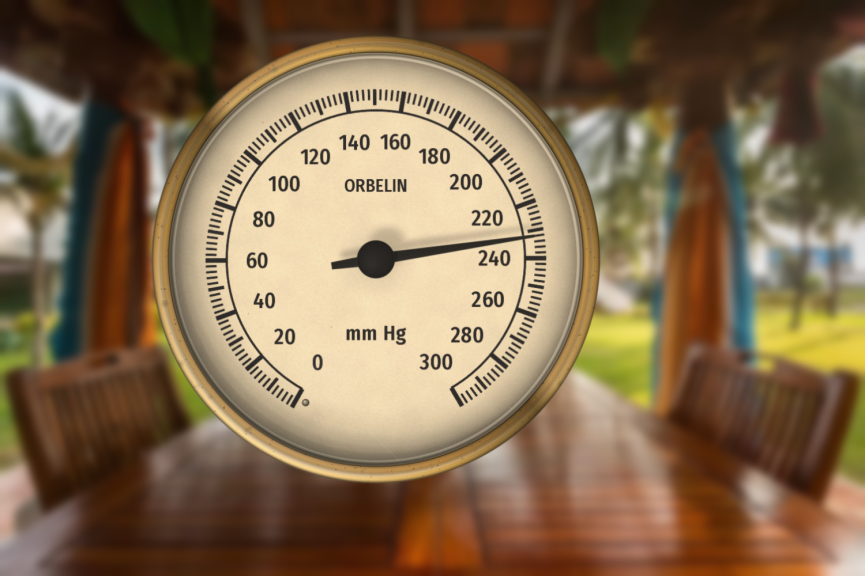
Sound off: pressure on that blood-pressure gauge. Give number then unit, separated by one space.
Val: 232 mmHg
